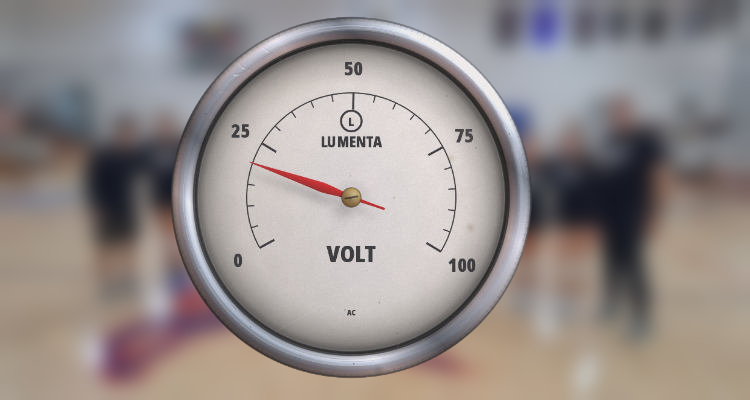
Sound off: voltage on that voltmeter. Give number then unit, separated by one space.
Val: 20 V
